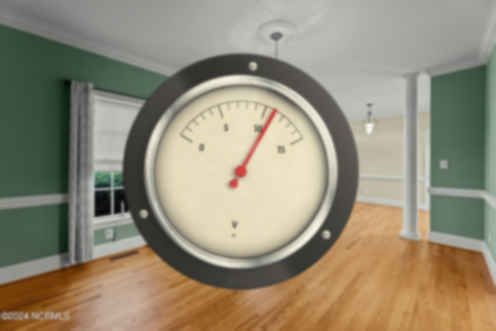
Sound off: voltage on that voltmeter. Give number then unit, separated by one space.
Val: 11 V
